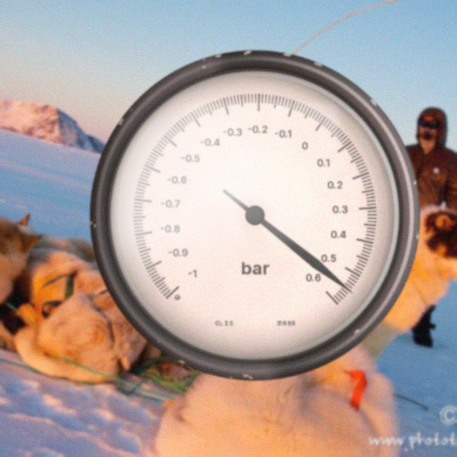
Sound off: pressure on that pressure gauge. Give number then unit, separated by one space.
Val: 0.55 bar
